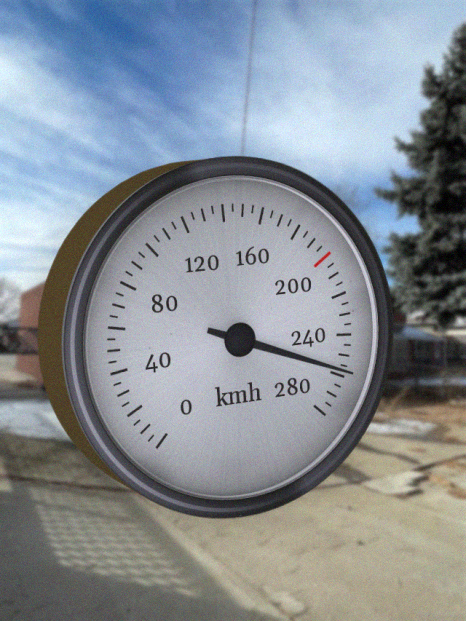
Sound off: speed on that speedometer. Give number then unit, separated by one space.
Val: 257.5 km/h
